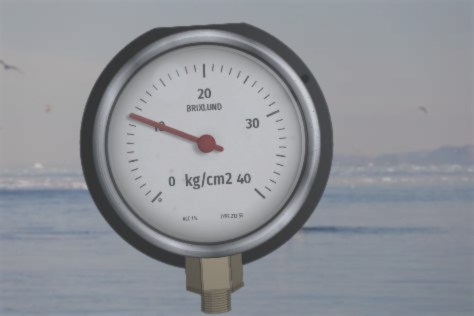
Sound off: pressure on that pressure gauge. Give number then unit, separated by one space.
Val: 10 kg/cm²
